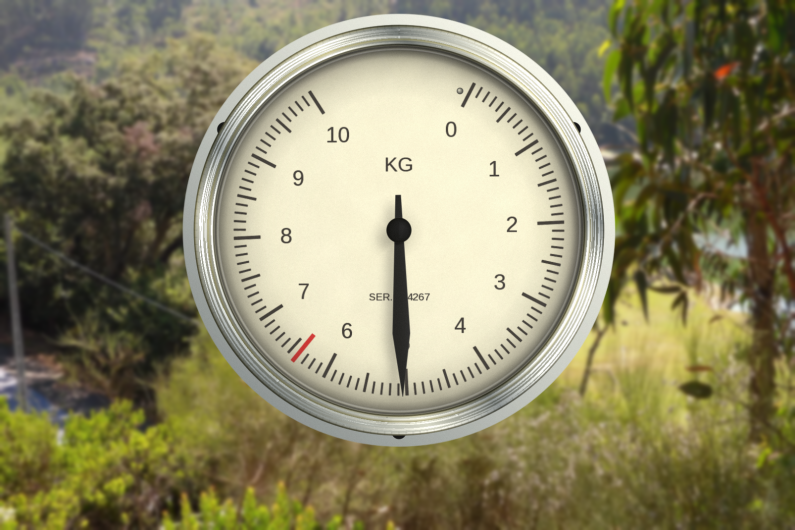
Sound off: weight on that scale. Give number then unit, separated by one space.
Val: 5.05 kg
